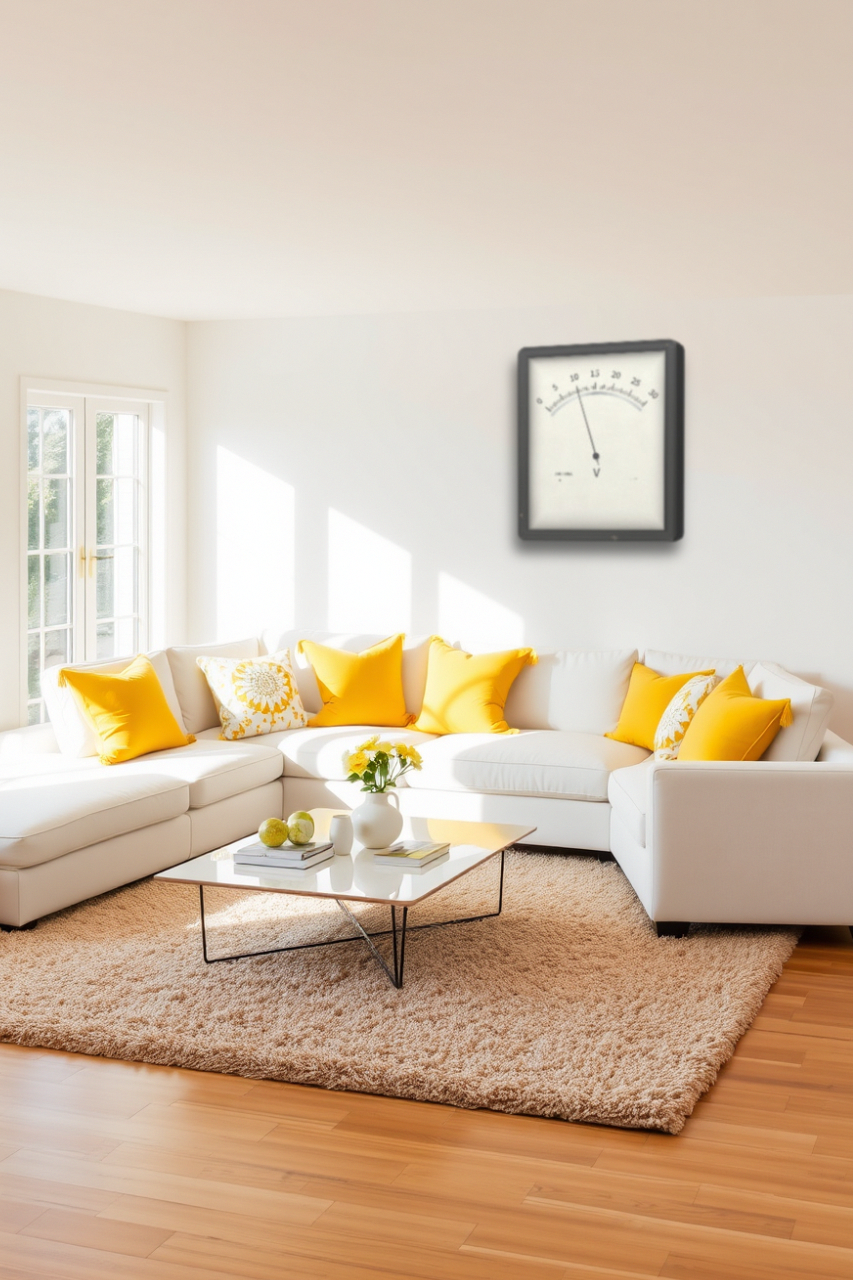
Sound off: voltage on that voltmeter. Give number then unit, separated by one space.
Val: 10 V
